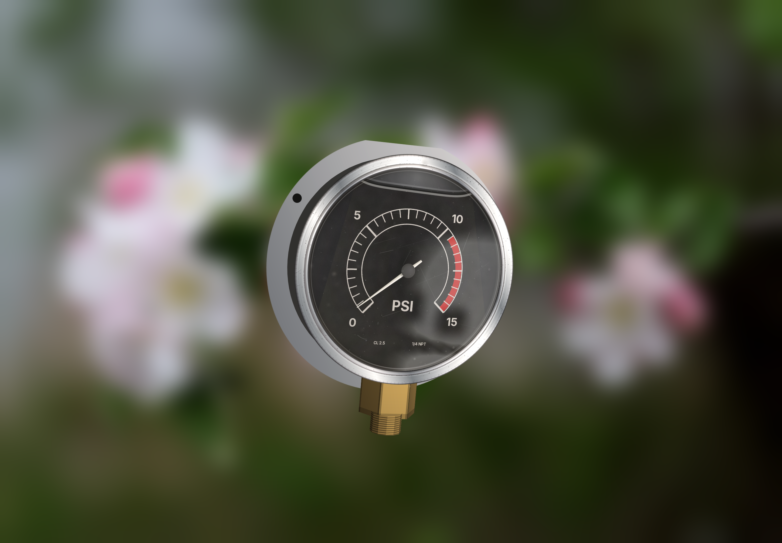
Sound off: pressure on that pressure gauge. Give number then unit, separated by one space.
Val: 0.5 psi
